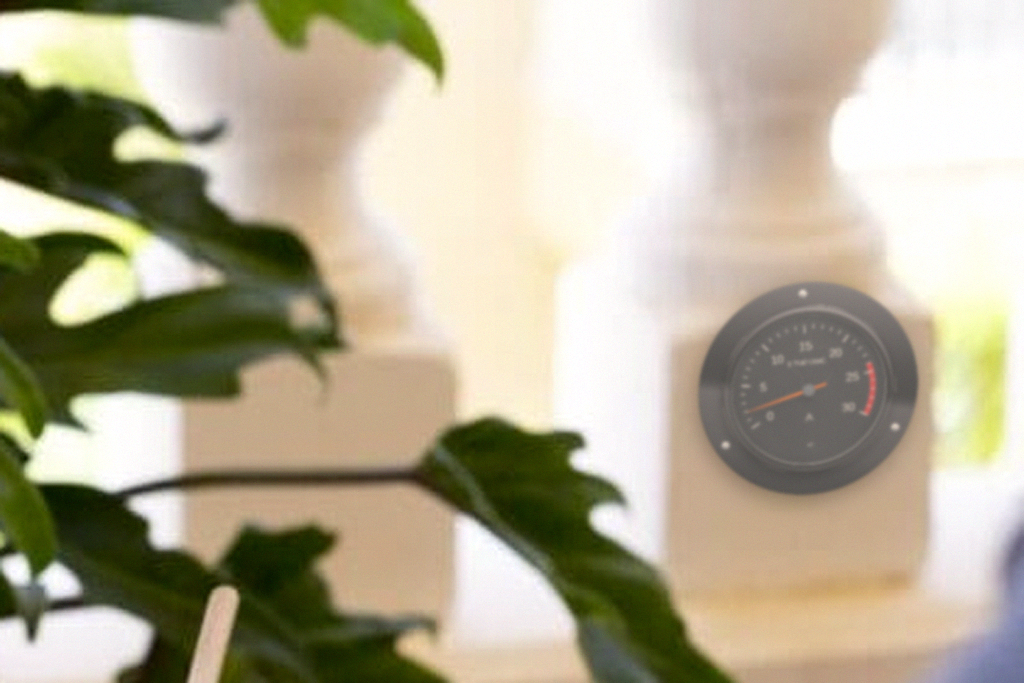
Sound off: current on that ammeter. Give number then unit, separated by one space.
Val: 2 A
